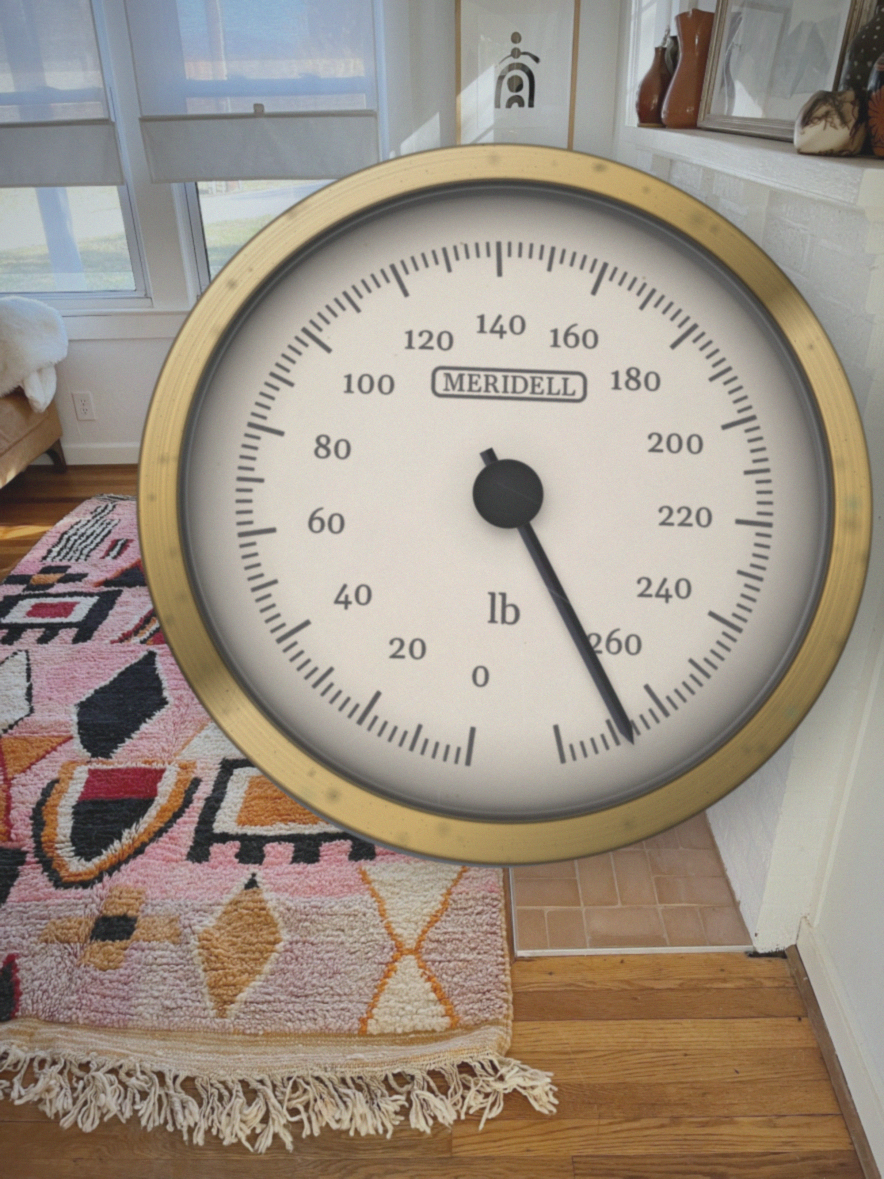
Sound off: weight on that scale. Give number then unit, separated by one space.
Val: 268 lb
